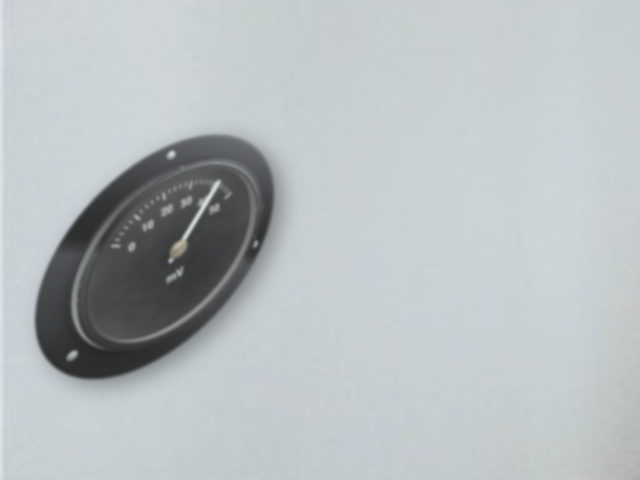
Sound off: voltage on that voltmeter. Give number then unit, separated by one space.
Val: 40 mV
